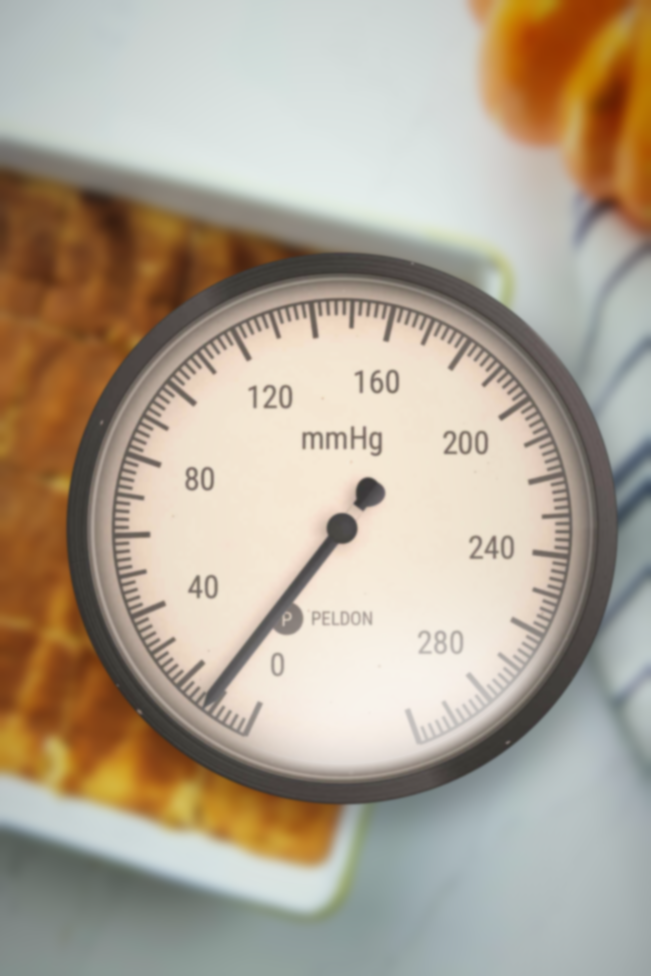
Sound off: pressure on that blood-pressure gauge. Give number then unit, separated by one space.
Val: 12 mmHg
